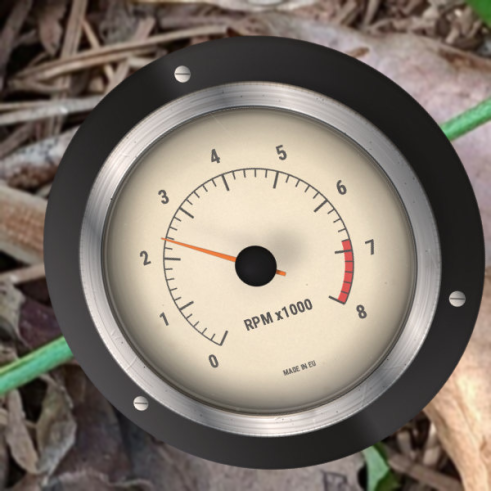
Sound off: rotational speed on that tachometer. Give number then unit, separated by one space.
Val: 2400 rpm
